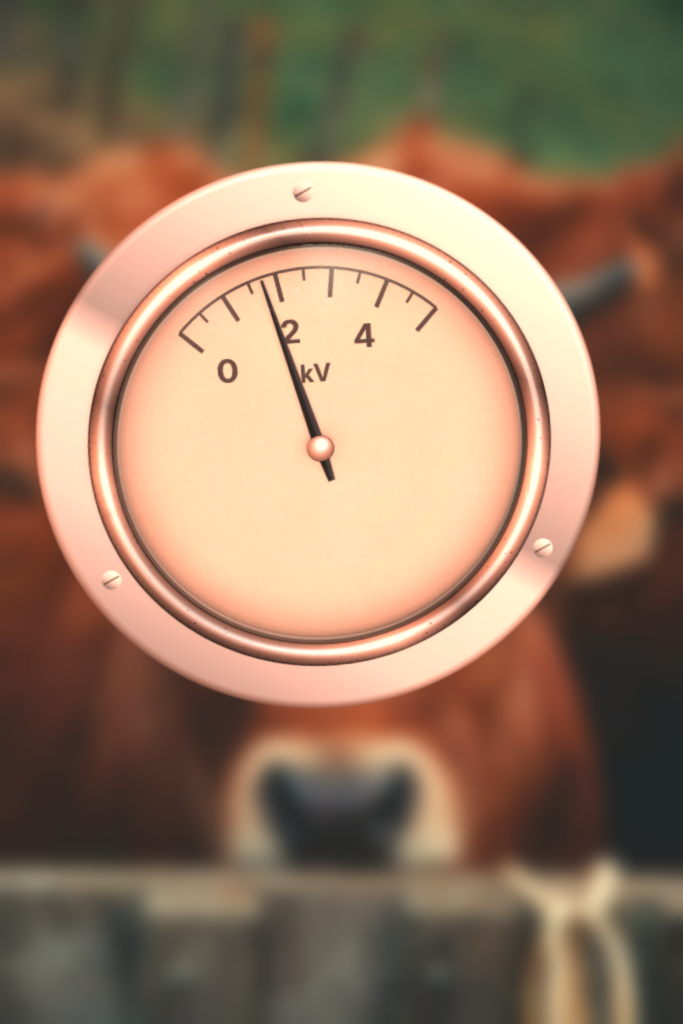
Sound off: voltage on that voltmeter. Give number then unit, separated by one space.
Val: 1.75 kV
